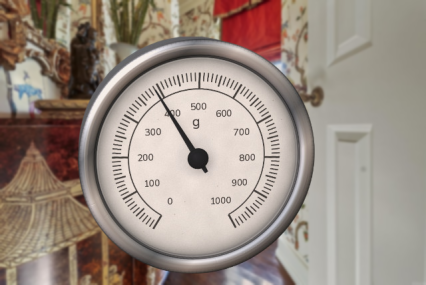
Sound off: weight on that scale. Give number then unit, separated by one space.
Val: 390 g
